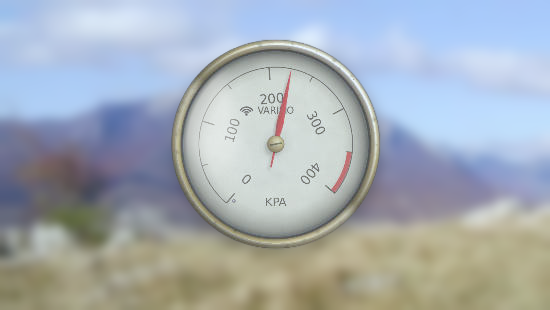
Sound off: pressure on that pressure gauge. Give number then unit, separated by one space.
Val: 225 kPa
